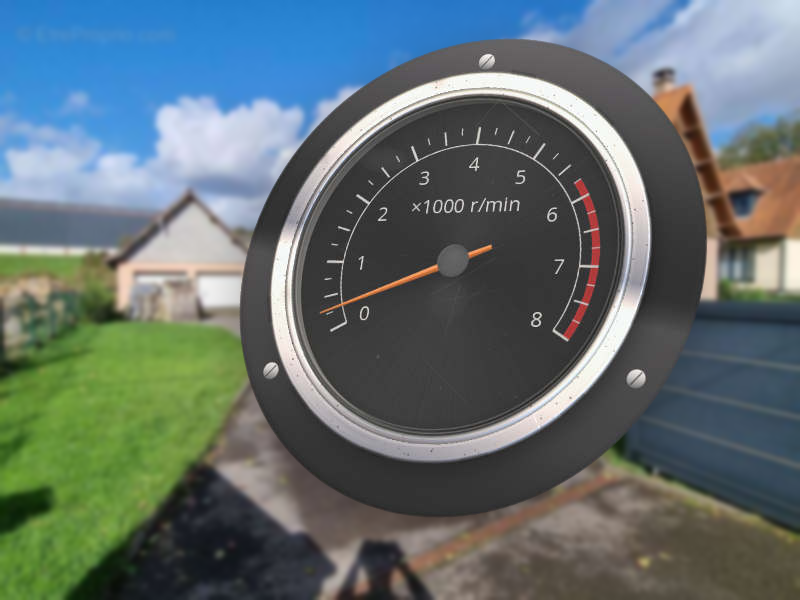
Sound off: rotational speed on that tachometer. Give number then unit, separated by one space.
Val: 250 rpm
